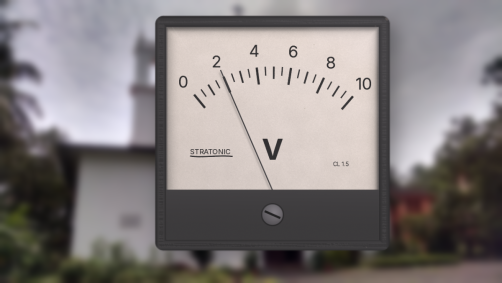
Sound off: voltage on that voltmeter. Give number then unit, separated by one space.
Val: 2 V
